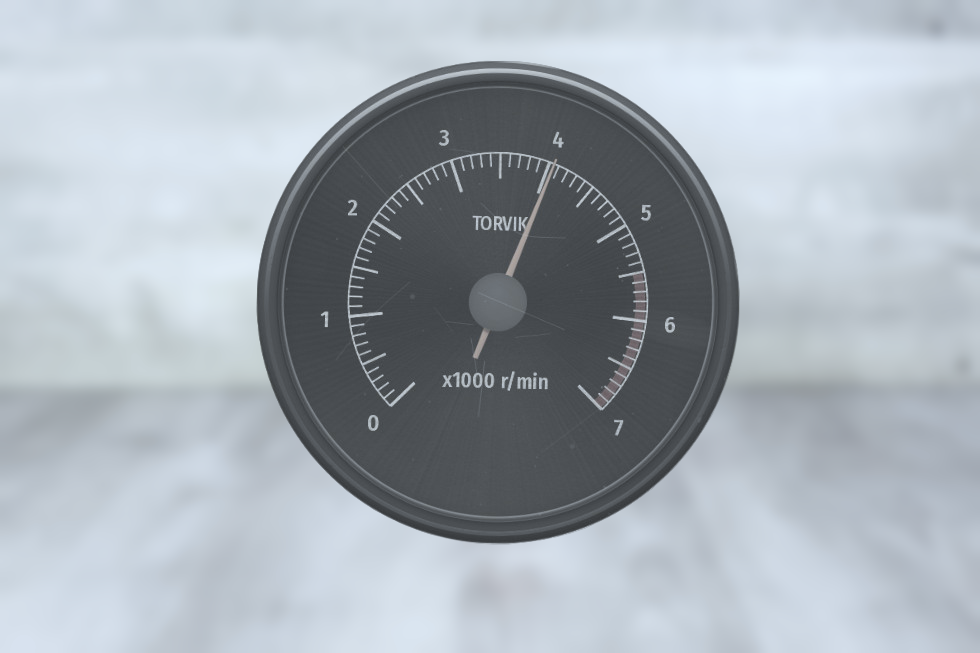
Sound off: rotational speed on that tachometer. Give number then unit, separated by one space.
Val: 4050 rpm
